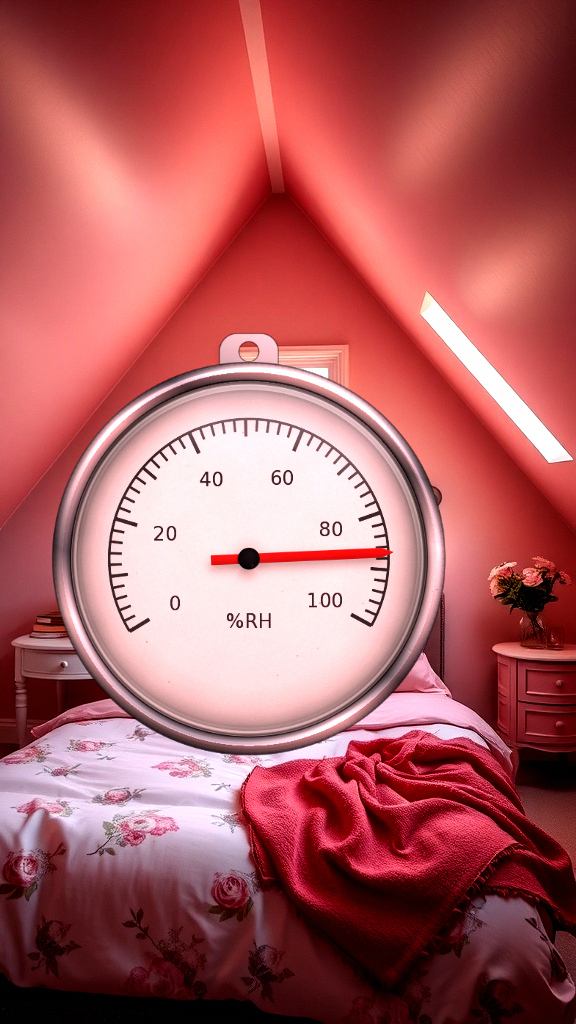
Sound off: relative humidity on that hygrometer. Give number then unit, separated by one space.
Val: 87 %
